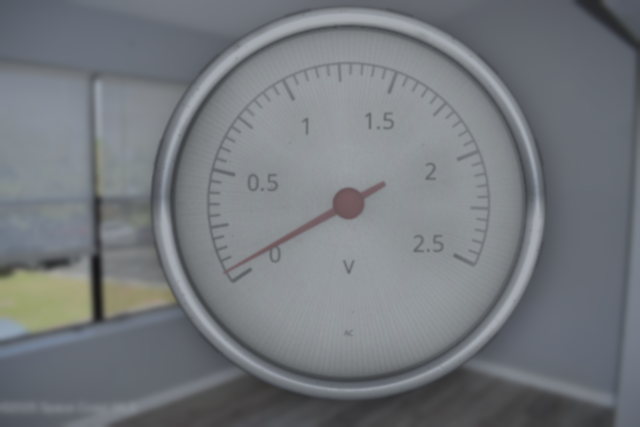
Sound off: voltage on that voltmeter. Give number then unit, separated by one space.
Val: 0.05 V
